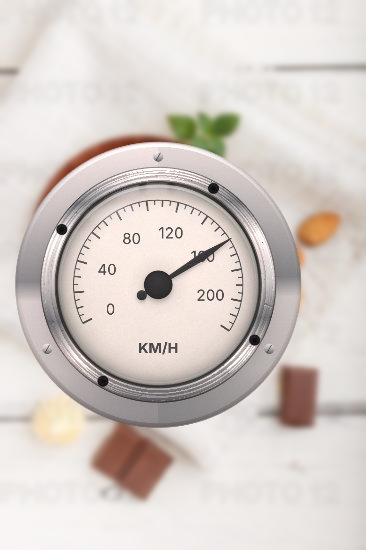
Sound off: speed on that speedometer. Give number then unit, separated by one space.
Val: 160 km/h
